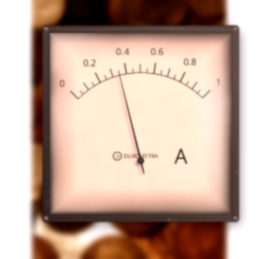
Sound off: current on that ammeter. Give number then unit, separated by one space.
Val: 0.35 A
